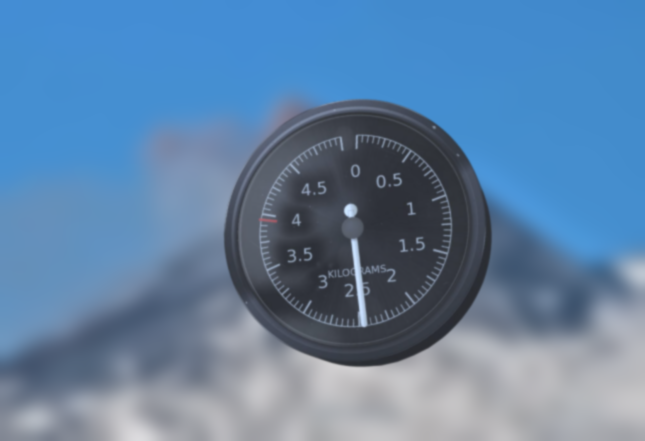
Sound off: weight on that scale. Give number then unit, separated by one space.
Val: 2.45 kg
